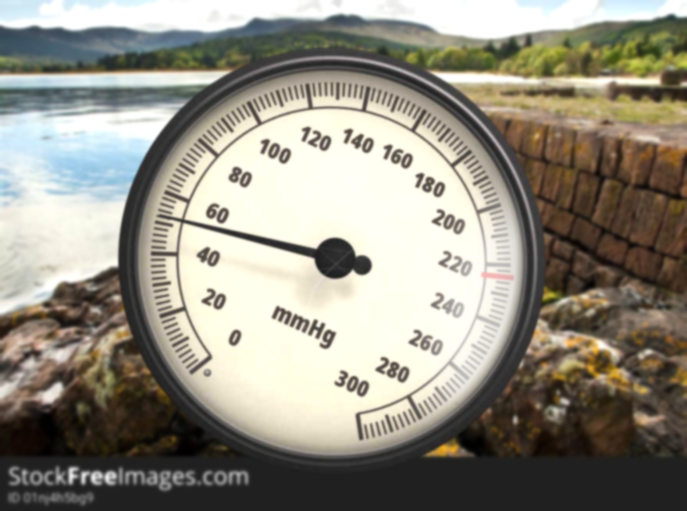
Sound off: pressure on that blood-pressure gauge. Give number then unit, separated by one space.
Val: 52 mmHg
